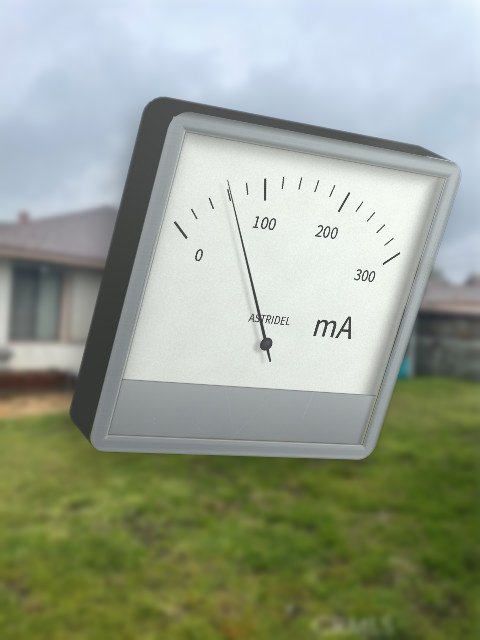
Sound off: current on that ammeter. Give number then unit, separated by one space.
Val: 60 mA
